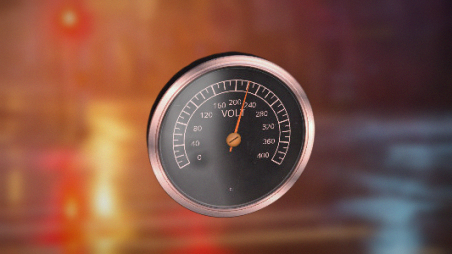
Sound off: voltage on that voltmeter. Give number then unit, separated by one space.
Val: 220 V
